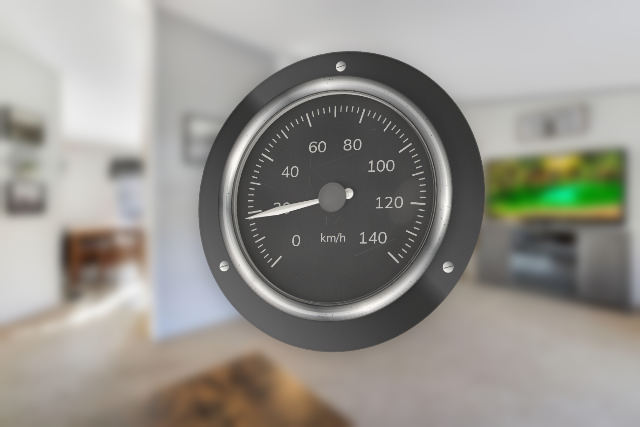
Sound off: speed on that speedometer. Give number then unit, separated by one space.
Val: 18 km/h
